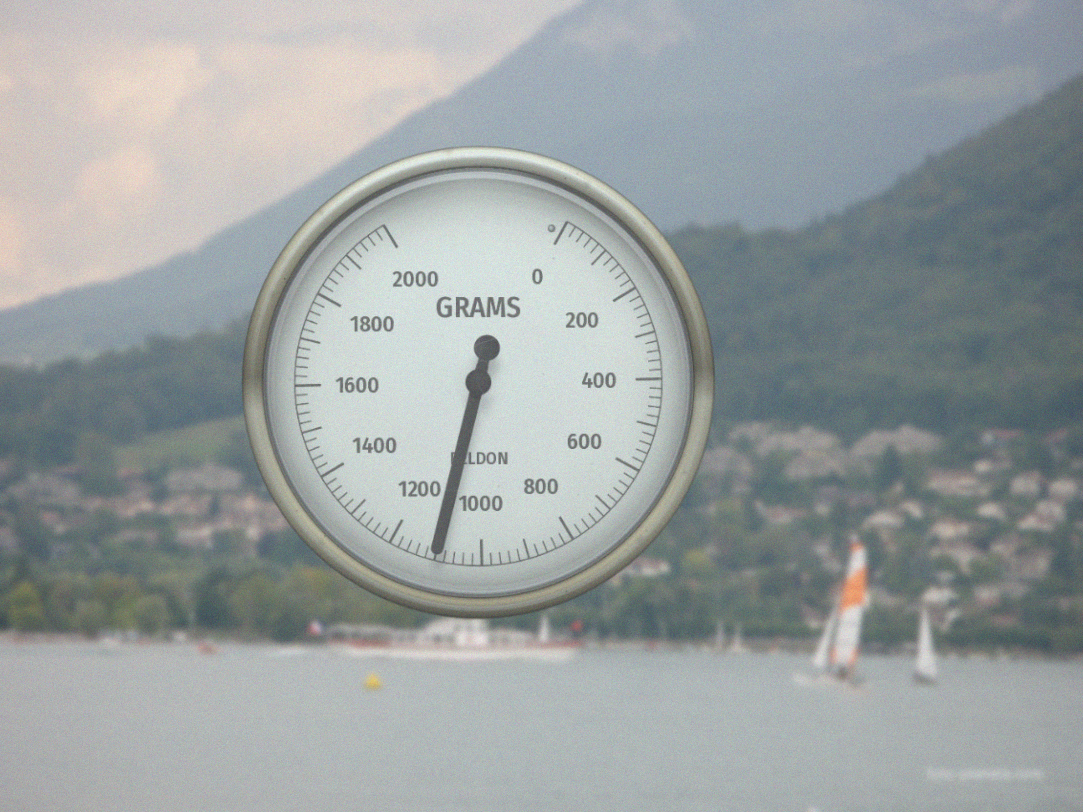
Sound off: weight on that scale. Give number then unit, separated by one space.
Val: 1100 g
